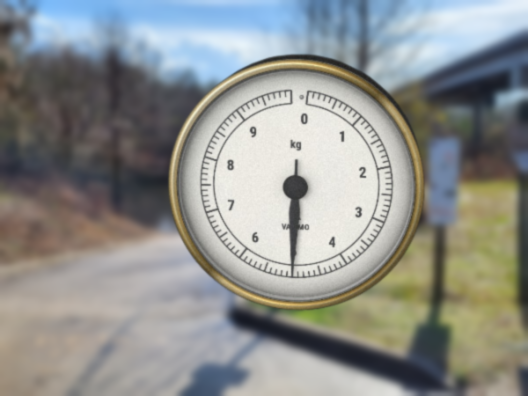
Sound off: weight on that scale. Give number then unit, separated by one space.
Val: 5 kg
